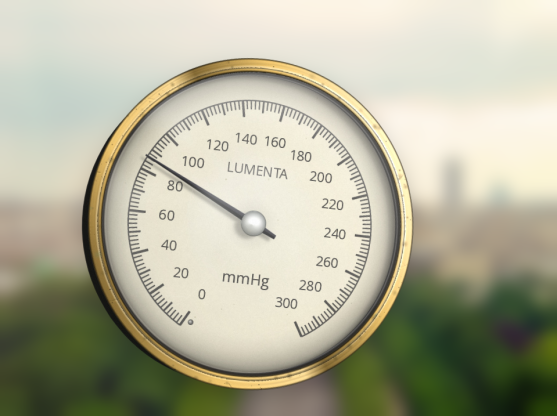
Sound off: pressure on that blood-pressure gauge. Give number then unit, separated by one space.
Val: 86 mmHg
